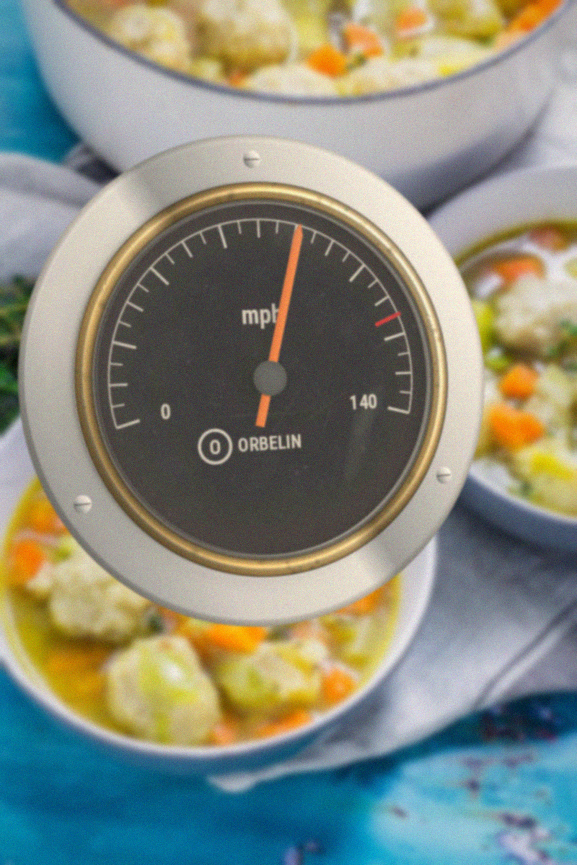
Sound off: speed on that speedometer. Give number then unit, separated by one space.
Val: 80 mph
